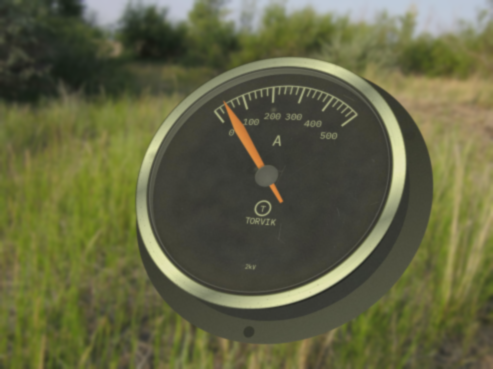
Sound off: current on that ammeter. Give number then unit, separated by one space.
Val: 40 A
